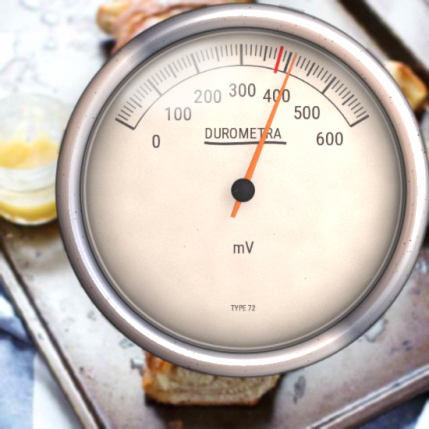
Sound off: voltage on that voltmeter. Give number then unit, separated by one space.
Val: 410 mV
